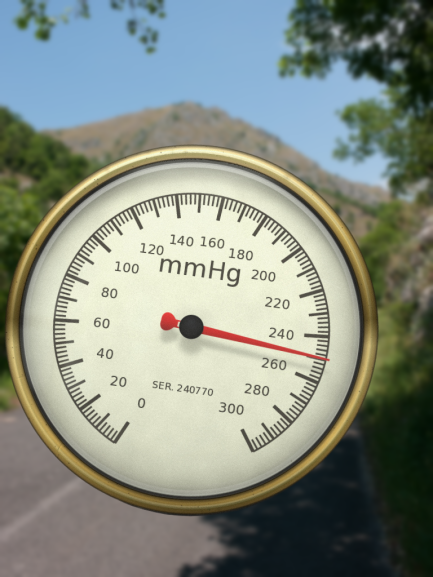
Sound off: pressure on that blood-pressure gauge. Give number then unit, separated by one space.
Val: 250 mmHg
